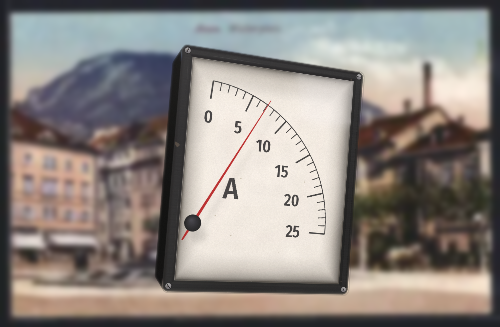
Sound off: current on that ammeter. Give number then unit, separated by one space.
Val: 7 A
